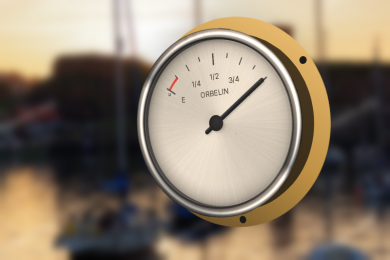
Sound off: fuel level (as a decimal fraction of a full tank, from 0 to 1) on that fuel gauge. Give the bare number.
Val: 1
